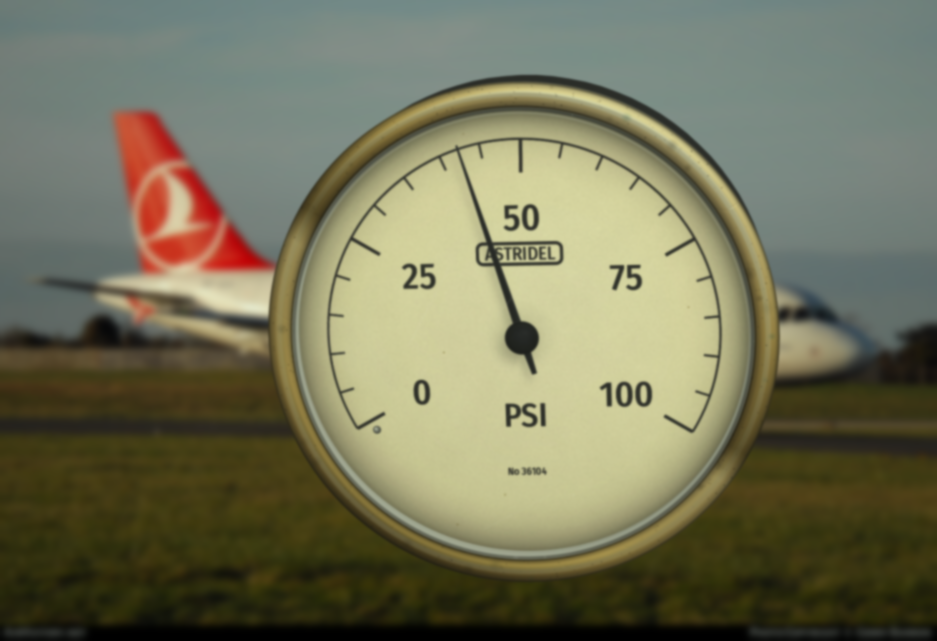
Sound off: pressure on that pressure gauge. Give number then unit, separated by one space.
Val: 42.5 psi
